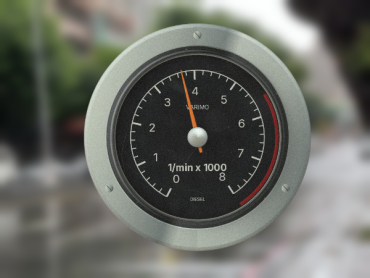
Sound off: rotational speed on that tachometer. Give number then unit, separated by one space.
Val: 3700 rpm
